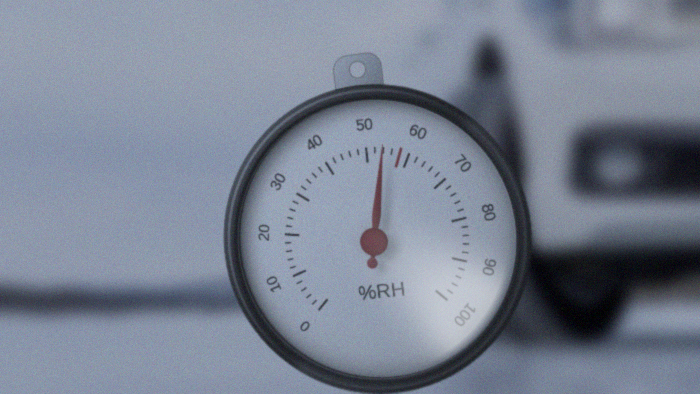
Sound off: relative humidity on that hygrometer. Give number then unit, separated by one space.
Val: 54 %
